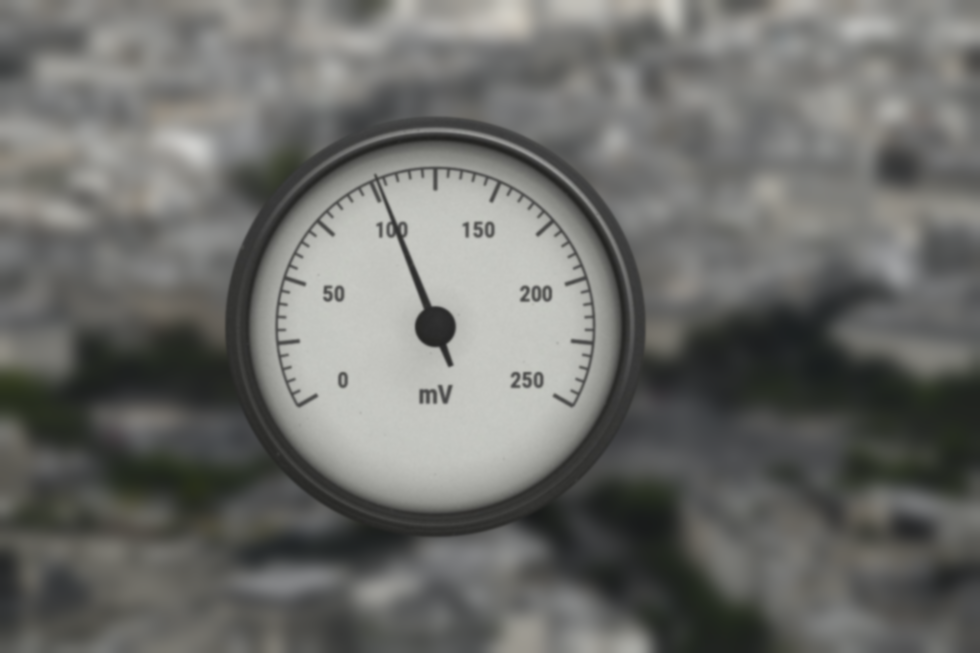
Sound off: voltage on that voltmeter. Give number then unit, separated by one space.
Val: 102.5 mV
